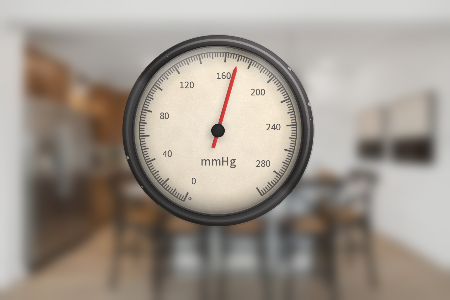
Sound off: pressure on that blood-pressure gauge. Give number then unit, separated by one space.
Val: 170 mmHg
